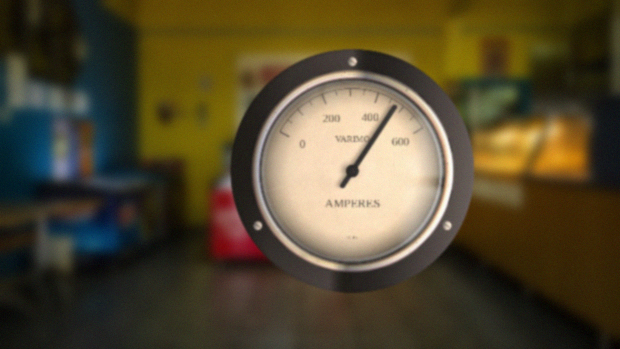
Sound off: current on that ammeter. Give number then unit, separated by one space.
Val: 475 A
